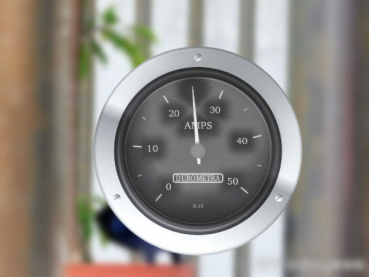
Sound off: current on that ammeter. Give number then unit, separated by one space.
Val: 25 A
